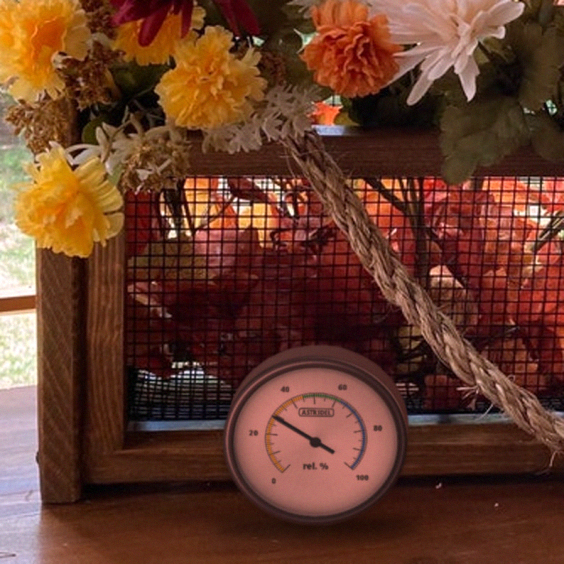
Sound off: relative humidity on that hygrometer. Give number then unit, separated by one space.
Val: 30 %
